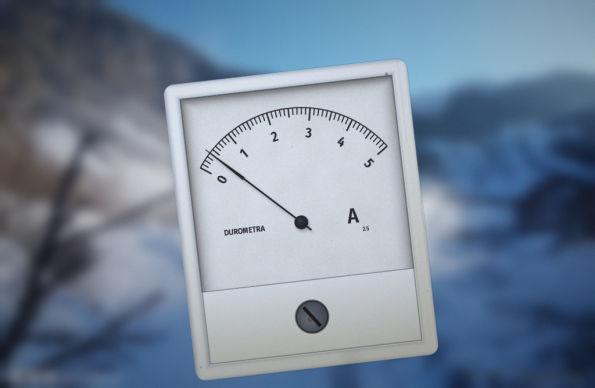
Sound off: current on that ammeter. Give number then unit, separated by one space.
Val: 0.4 A
